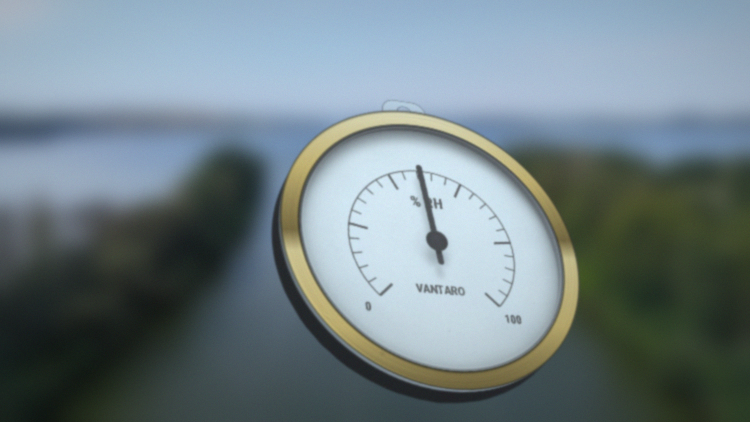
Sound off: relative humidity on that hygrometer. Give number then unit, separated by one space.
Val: 48 %
